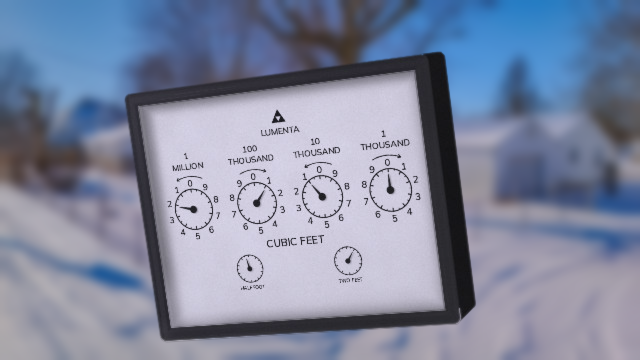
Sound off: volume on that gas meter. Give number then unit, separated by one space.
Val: 211000 ft³
